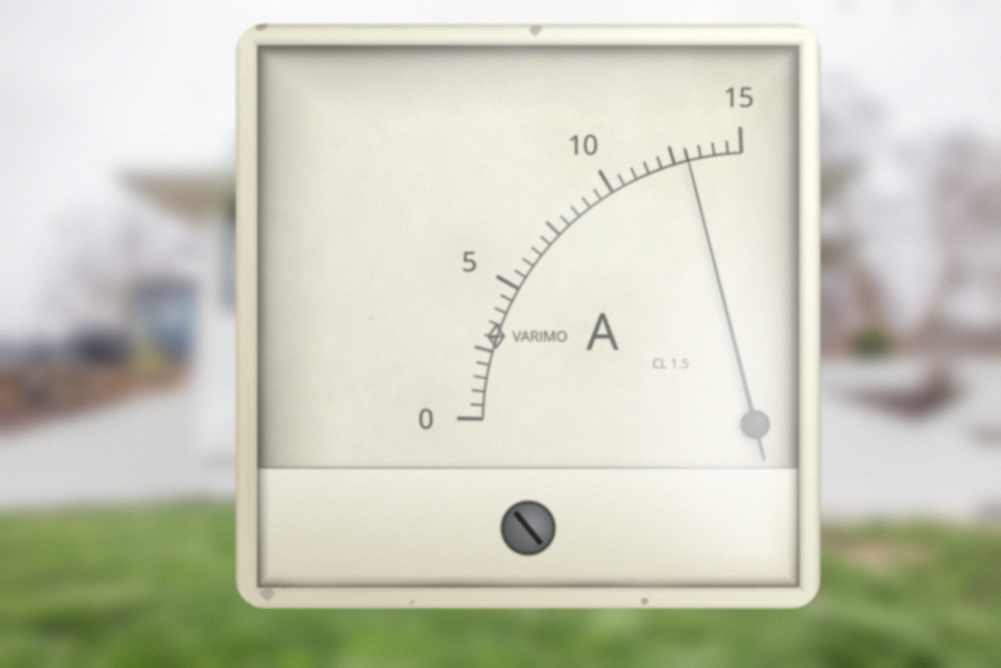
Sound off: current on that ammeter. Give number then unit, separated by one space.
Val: 13 A
